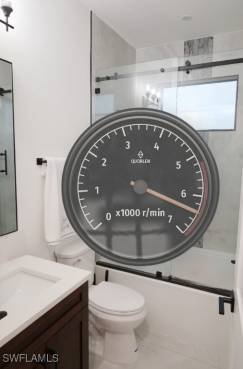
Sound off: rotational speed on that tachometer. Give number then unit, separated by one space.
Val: 6400 rpm
